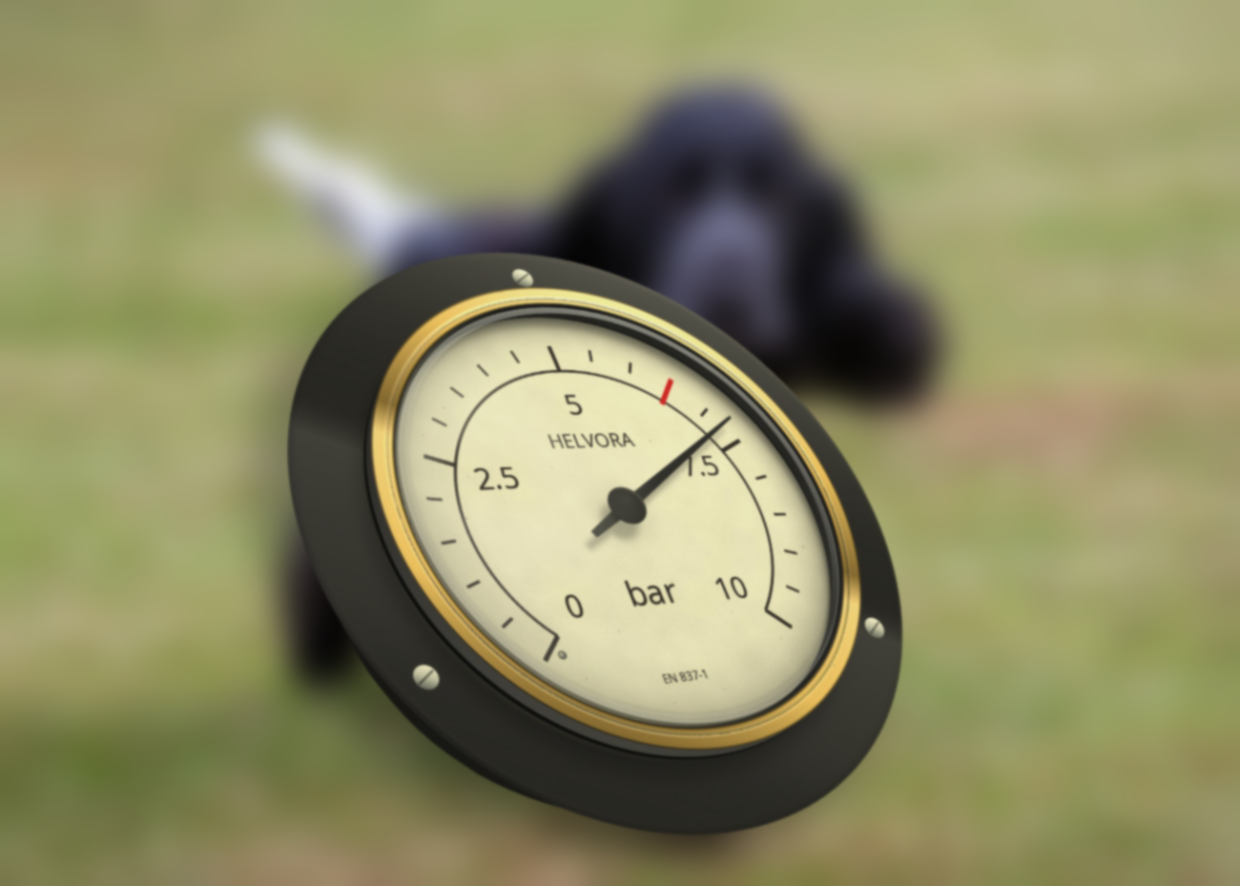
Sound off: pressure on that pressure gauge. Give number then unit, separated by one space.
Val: 7.25 bar
